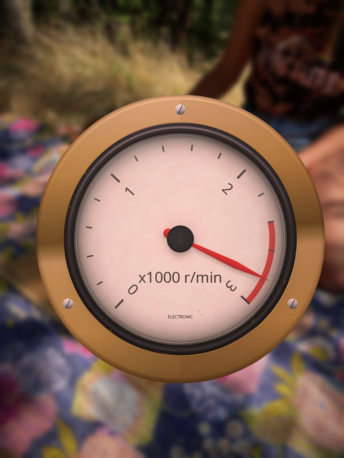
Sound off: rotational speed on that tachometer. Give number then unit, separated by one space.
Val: 2800 rpm
